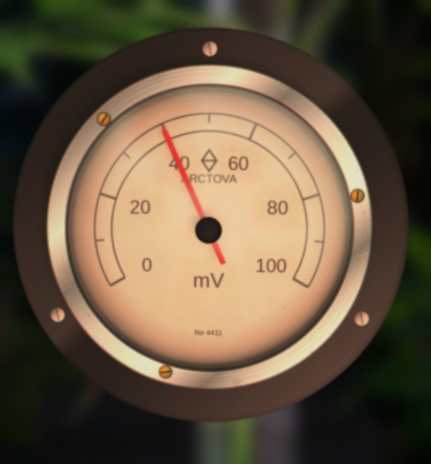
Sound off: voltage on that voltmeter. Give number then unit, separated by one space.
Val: 40 mV
